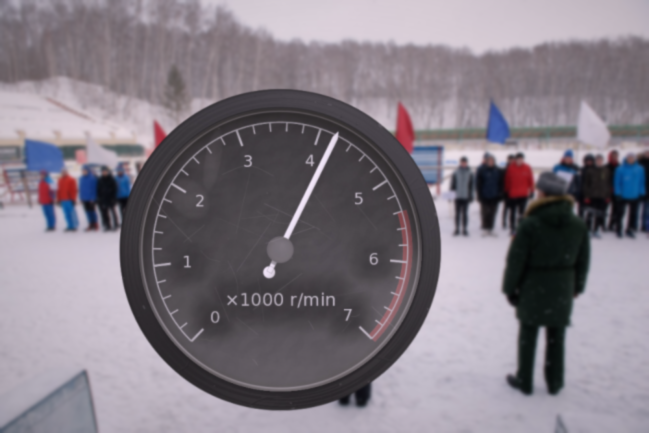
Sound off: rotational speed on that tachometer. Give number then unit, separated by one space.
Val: 4200 rpm
